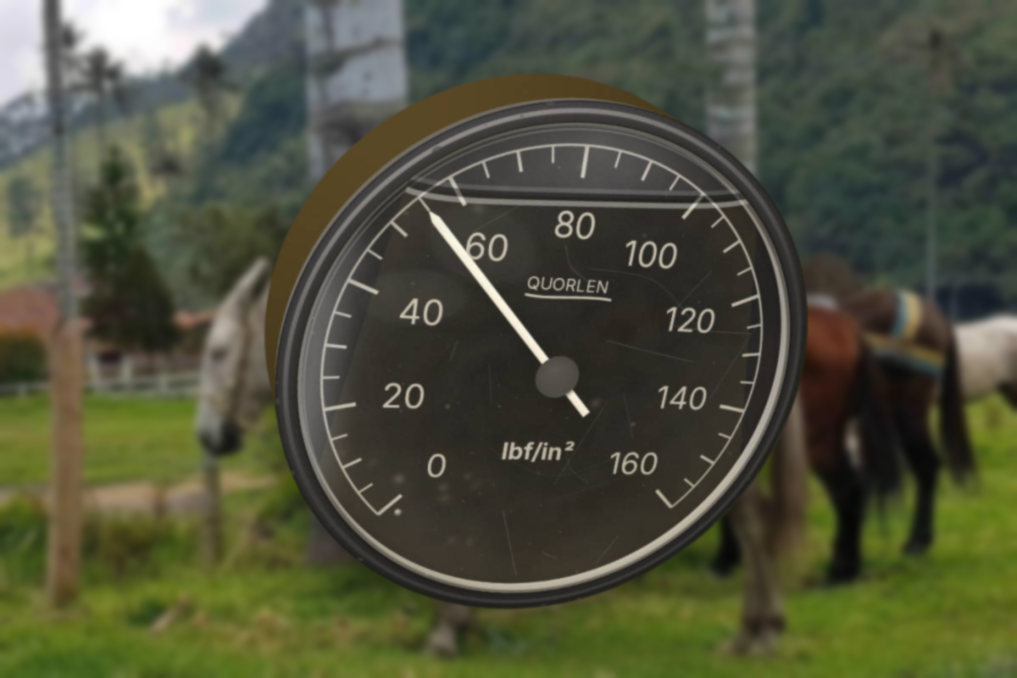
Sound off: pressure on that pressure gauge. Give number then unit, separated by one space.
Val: 55 psi
